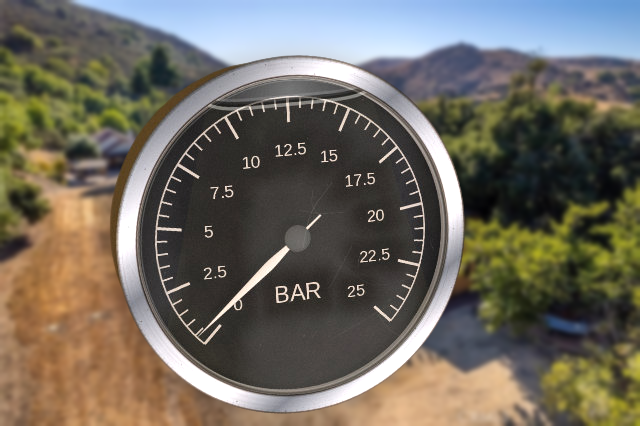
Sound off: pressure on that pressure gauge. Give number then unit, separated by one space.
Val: 0.5 bar
